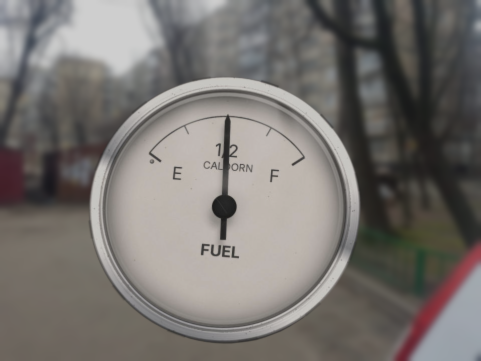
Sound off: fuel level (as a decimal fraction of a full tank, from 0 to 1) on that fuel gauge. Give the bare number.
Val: 0.5
